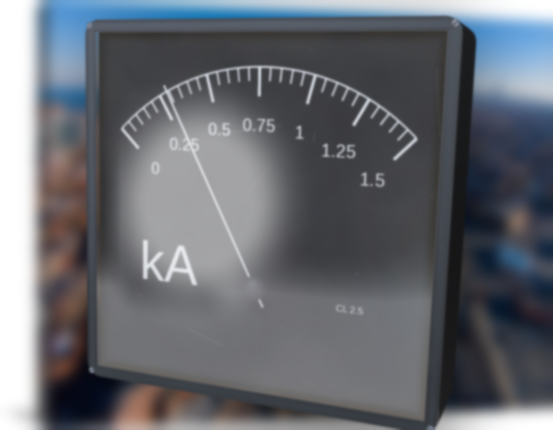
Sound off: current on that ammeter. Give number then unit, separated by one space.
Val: 0.3 kA
